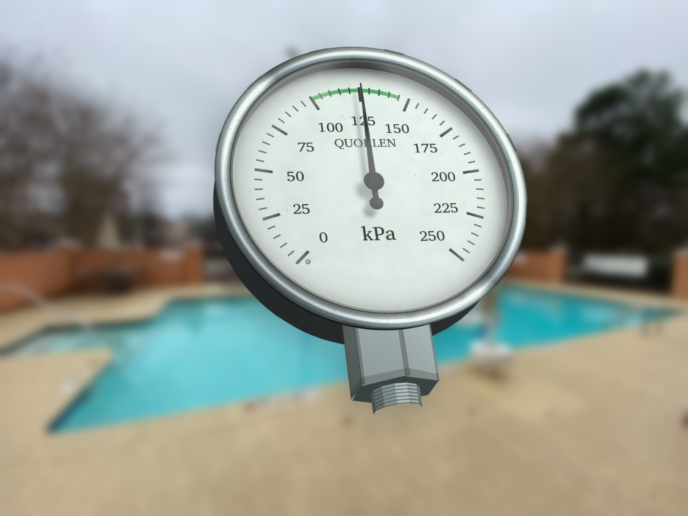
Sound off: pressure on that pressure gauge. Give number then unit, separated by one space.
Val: 125 kPa
